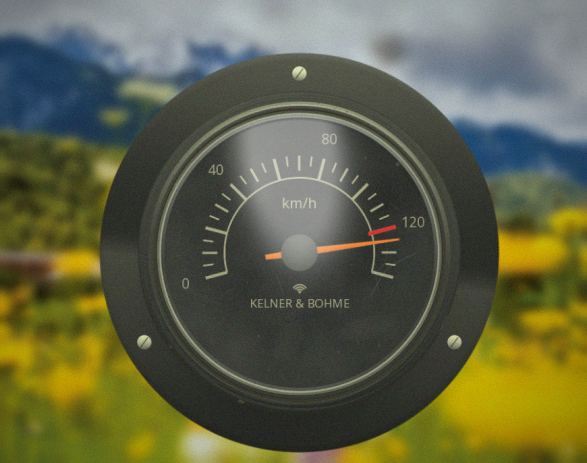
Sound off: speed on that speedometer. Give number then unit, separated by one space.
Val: 125 km/h
